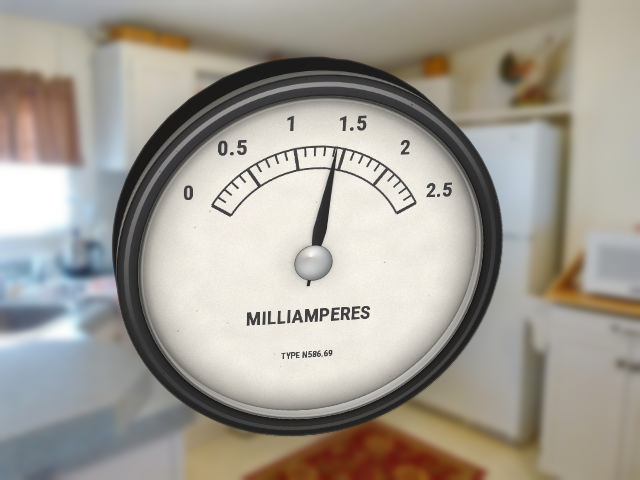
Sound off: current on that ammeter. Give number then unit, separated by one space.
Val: 1.4 mA
